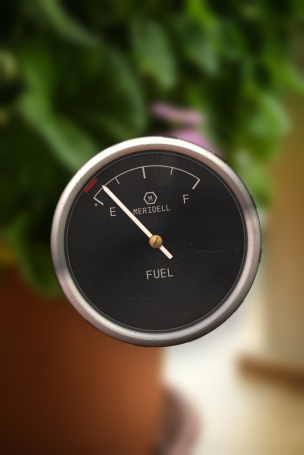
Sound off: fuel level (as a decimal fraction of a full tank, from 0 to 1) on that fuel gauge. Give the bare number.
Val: 0.125
